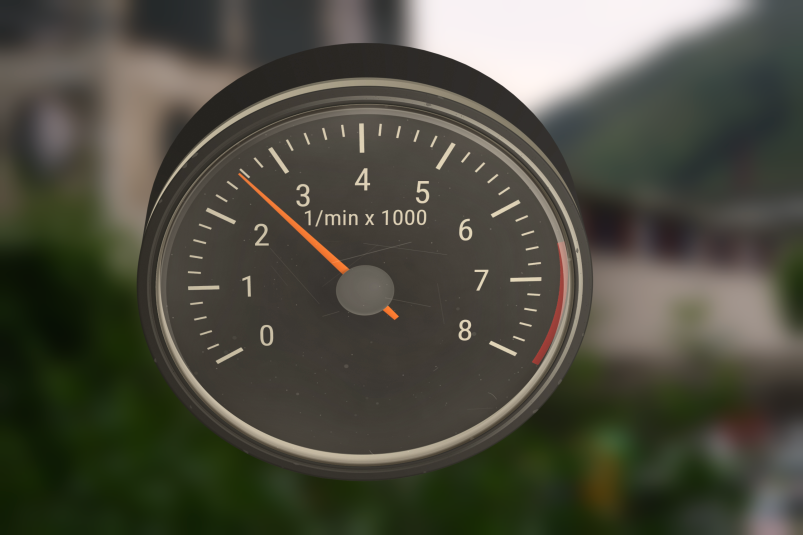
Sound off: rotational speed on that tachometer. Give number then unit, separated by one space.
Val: 2600 rpm
